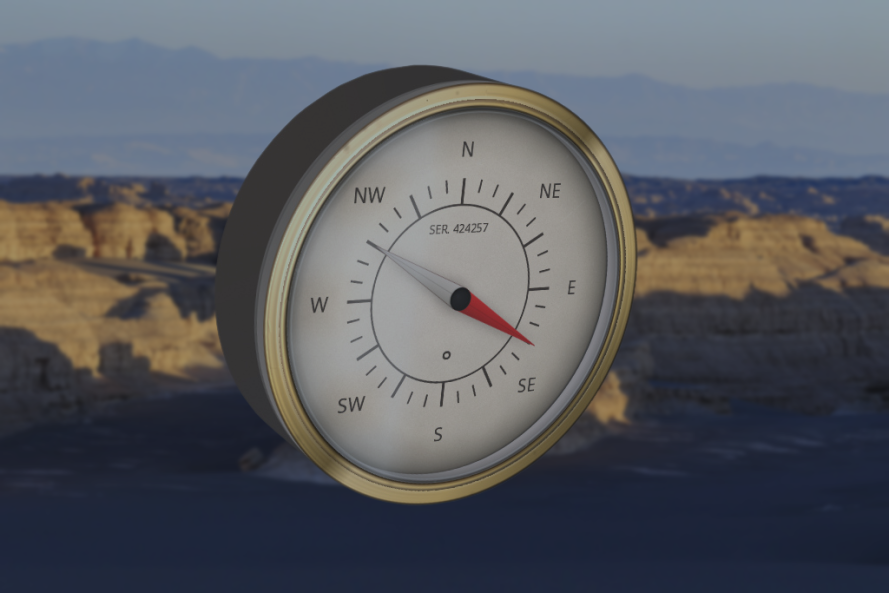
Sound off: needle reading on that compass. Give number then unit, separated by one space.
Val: 120 °
